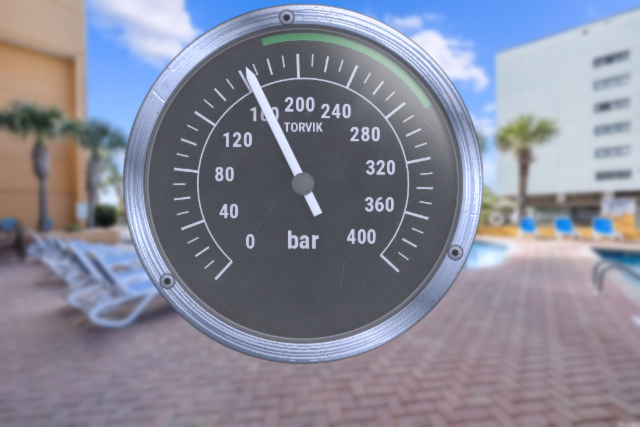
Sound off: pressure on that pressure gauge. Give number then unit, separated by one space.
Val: 165 bar
